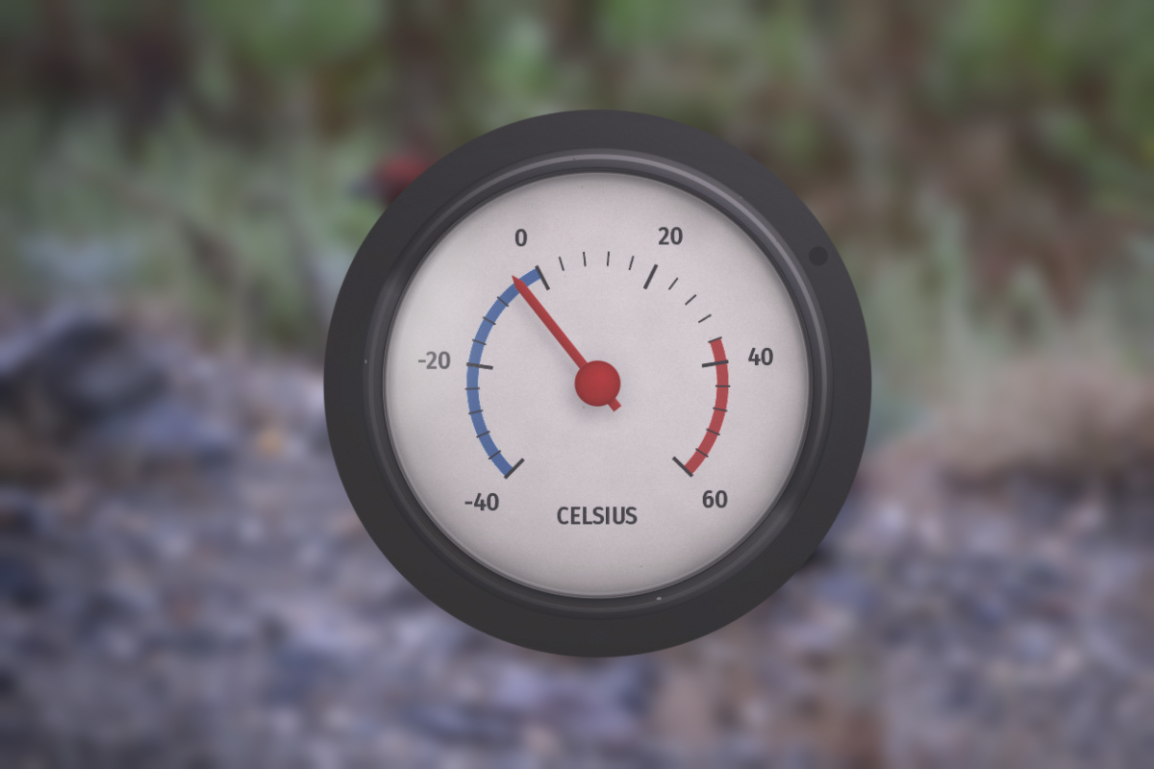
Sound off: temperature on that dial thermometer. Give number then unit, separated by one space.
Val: -4 °C
